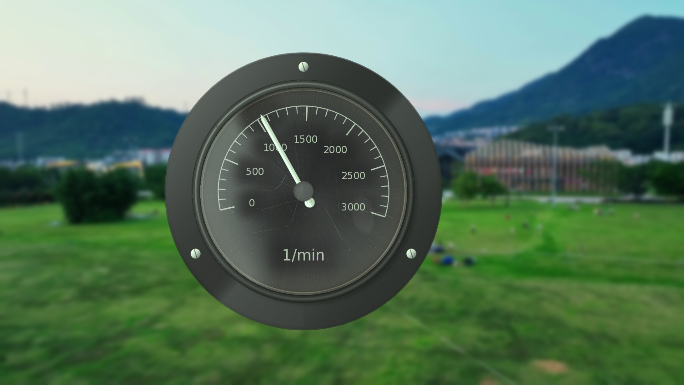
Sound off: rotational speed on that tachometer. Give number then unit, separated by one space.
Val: 1050 rpm
